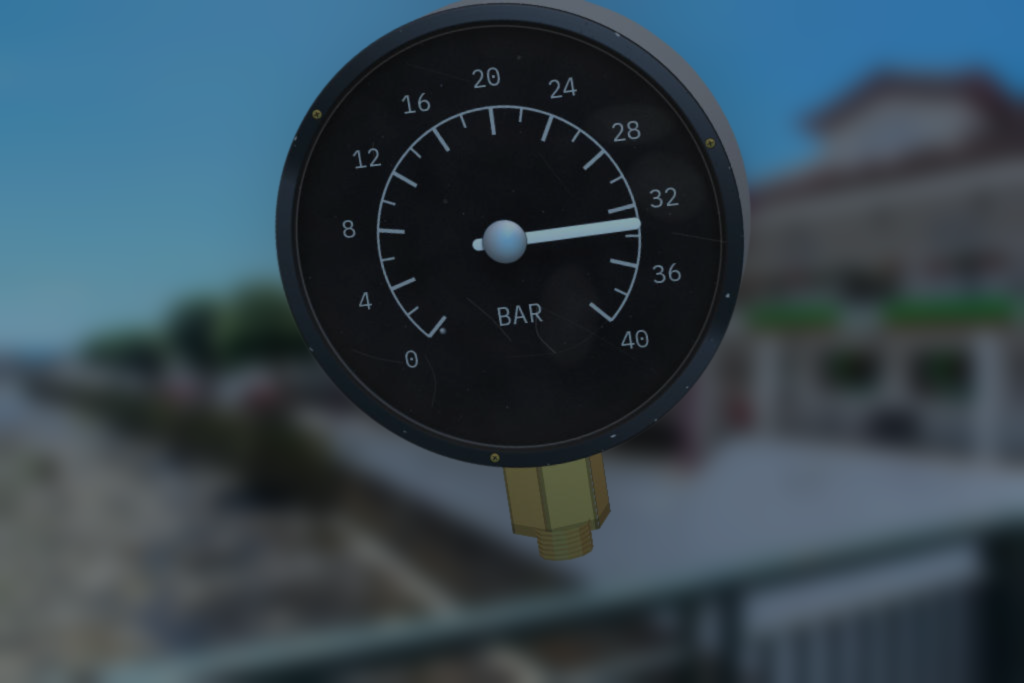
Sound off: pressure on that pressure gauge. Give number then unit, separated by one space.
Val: 33 bar
